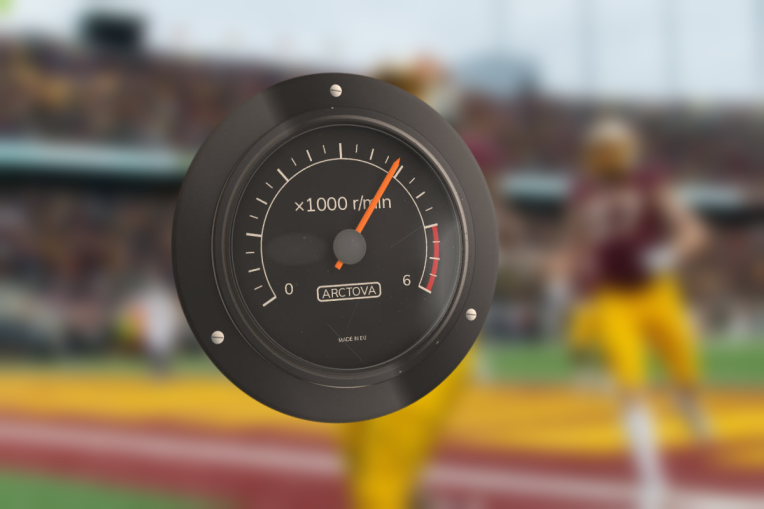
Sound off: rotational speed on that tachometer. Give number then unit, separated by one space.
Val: 3875 rpm
